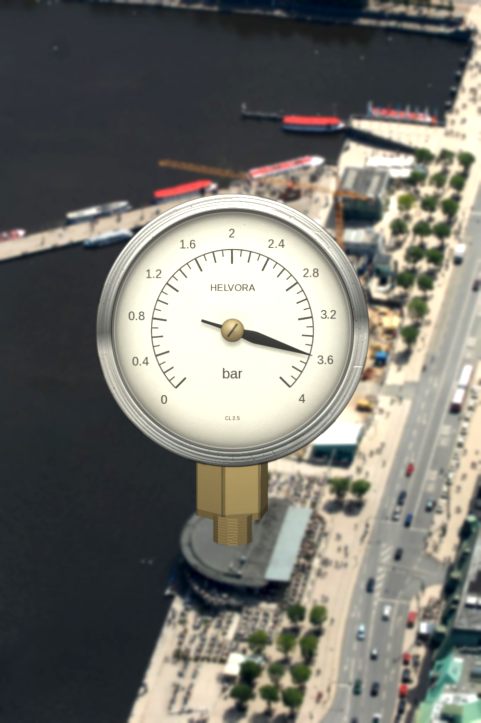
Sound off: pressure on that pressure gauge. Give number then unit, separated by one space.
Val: 3.6 bar
